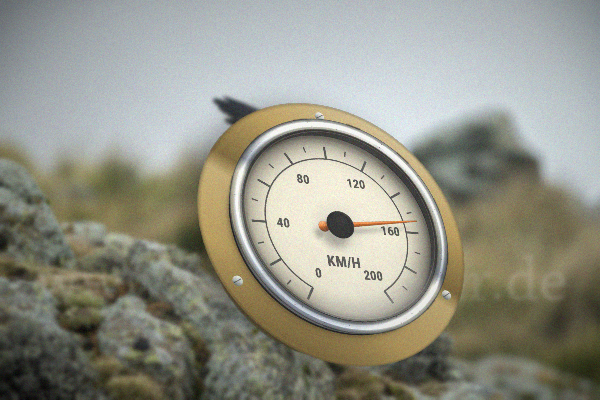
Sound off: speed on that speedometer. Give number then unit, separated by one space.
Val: 155 km/h
